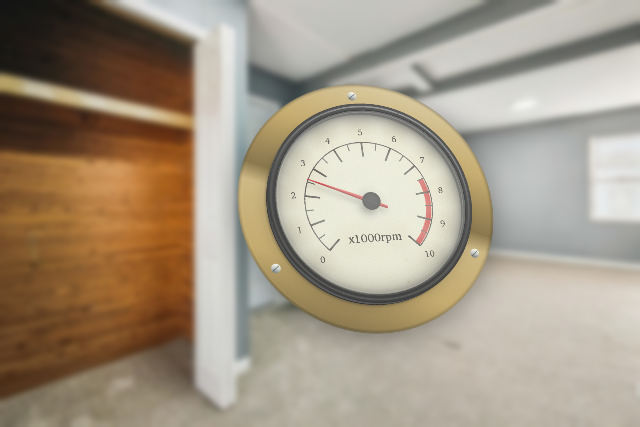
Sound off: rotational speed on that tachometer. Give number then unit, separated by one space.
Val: 2500 rpm
